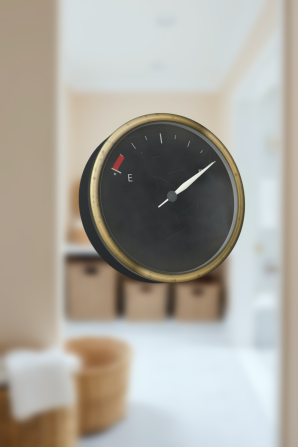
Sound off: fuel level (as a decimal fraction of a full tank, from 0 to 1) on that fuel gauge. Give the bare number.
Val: 1
